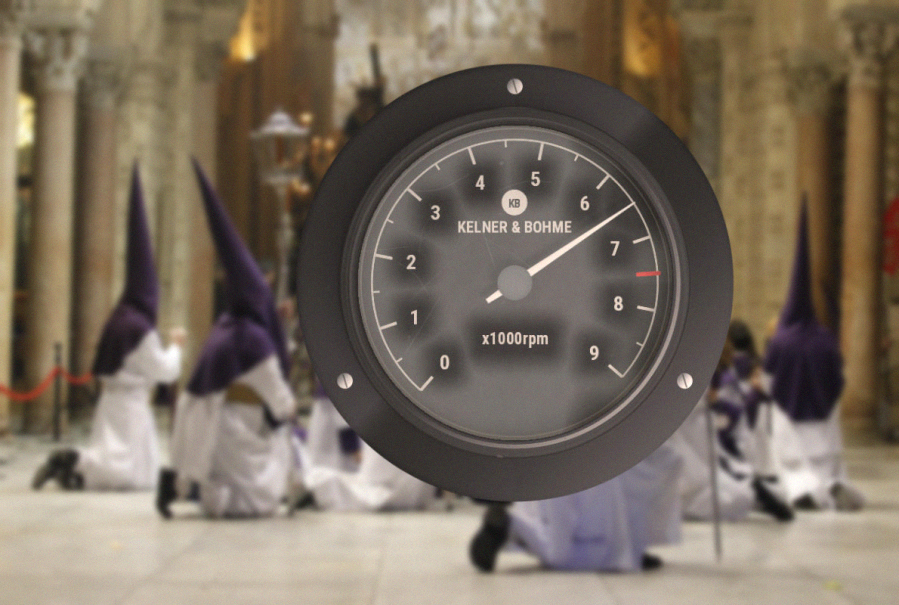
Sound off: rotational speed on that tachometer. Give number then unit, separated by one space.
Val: 6500 rpm
